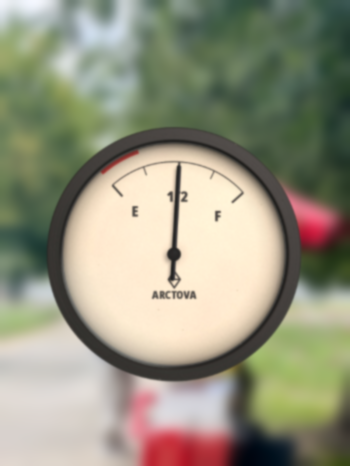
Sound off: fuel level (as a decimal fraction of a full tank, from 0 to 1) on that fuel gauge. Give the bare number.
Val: 0.5
